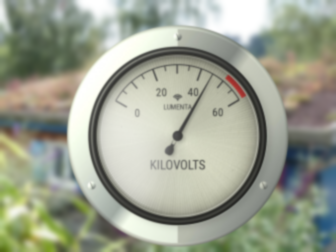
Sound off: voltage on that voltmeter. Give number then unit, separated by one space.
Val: 45 kV
